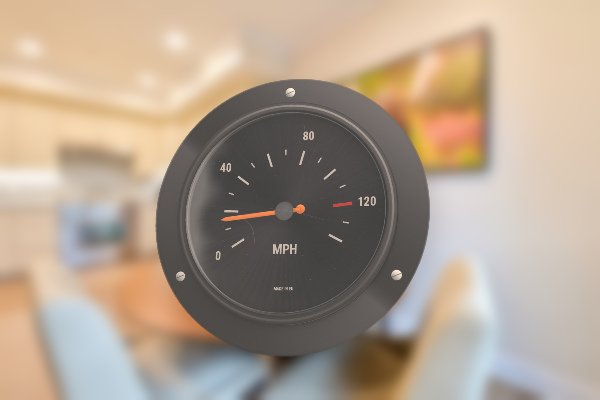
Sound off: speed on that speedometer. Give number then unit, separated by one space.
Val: 15 mph
